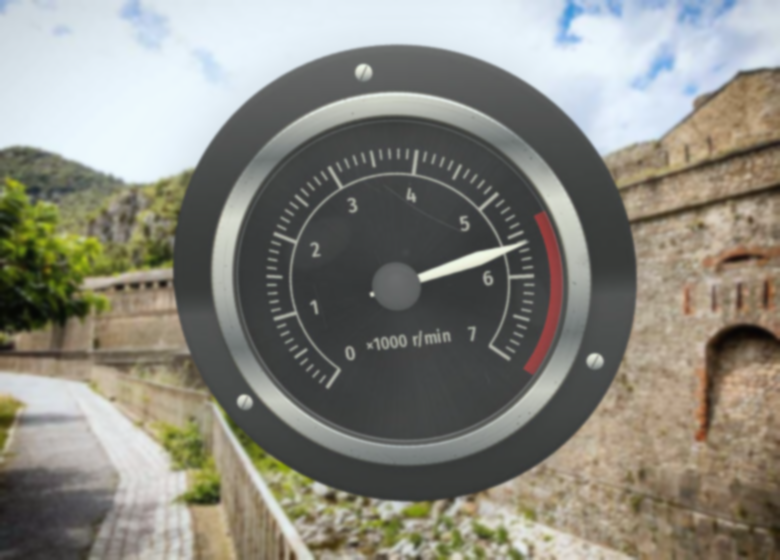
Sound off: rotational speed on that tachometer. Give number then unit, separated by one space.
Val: 5600 rpm
